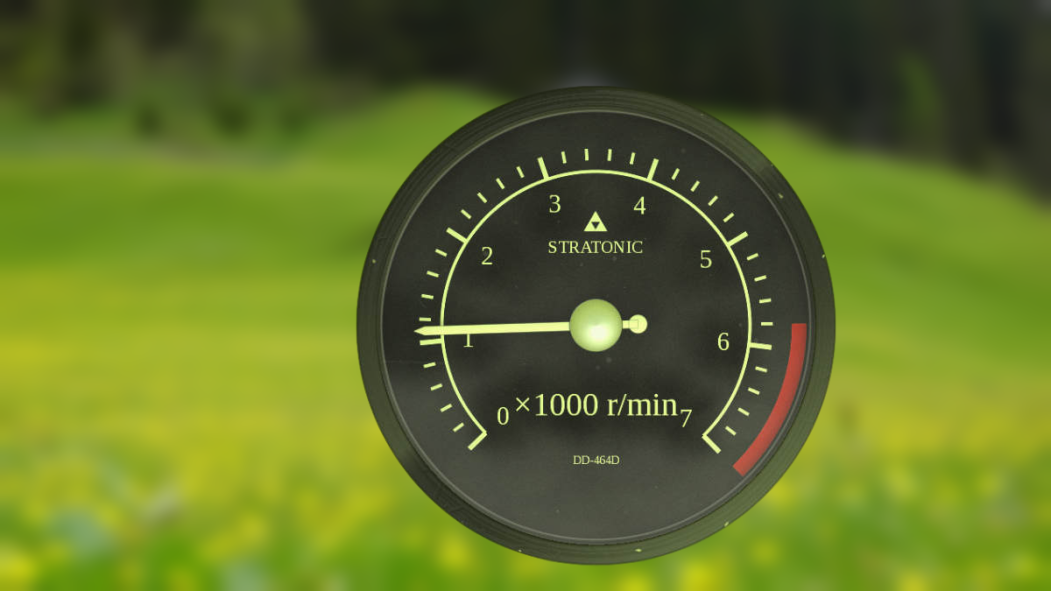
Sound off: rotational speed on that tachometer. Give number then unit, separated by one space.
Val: 1100 rpm
